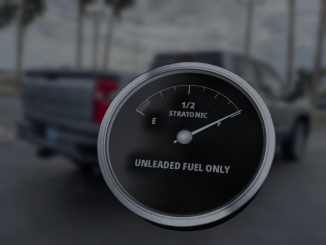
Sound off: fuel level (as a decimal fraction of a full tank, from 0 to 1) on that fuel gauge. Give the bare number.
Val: 1
